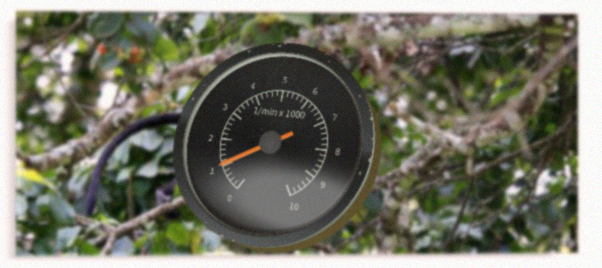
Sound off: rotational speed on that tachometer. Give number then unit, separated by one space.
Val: 1000 rpm
